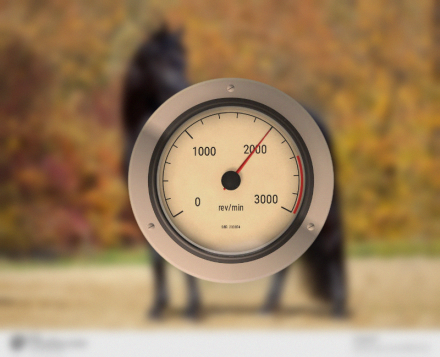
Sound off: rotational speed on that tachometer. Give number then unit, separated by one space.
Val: 2000 rpm
